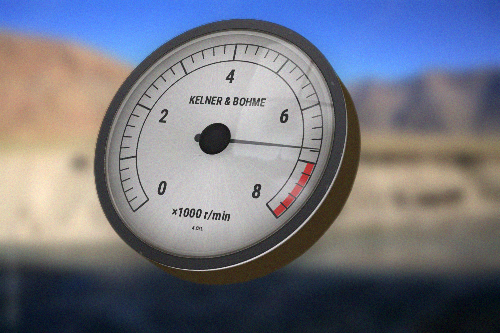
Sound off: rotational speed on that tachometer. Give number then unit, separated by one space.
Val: 6800 rpm
